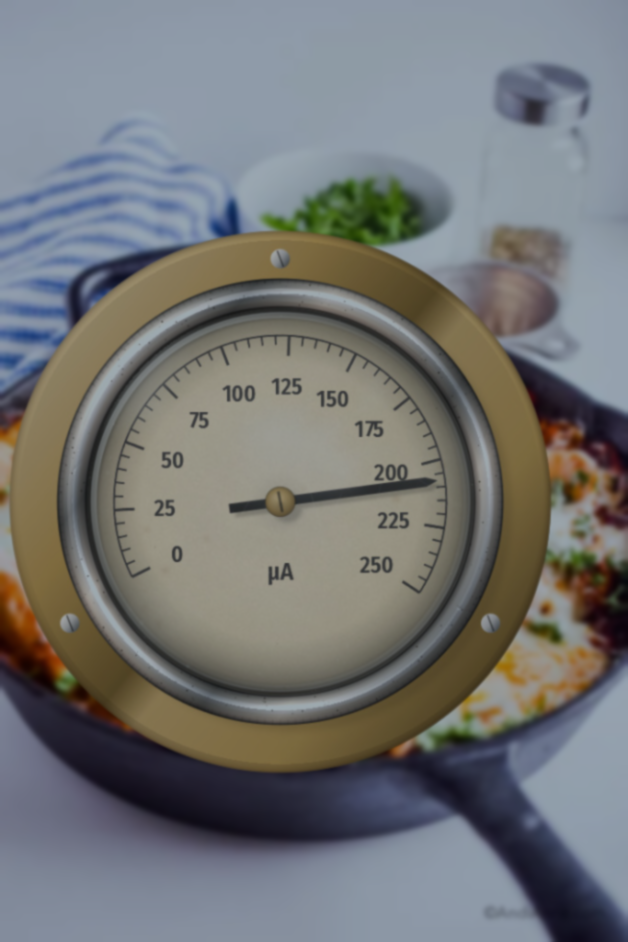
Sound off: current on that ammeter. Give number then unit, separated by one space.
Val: 207.5 µA
